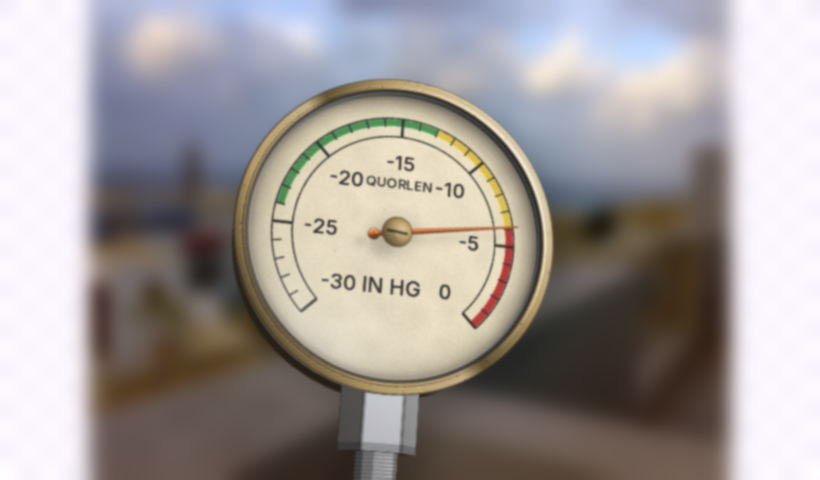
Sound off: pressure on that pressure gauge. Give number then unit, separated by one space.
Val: -6 inHg
